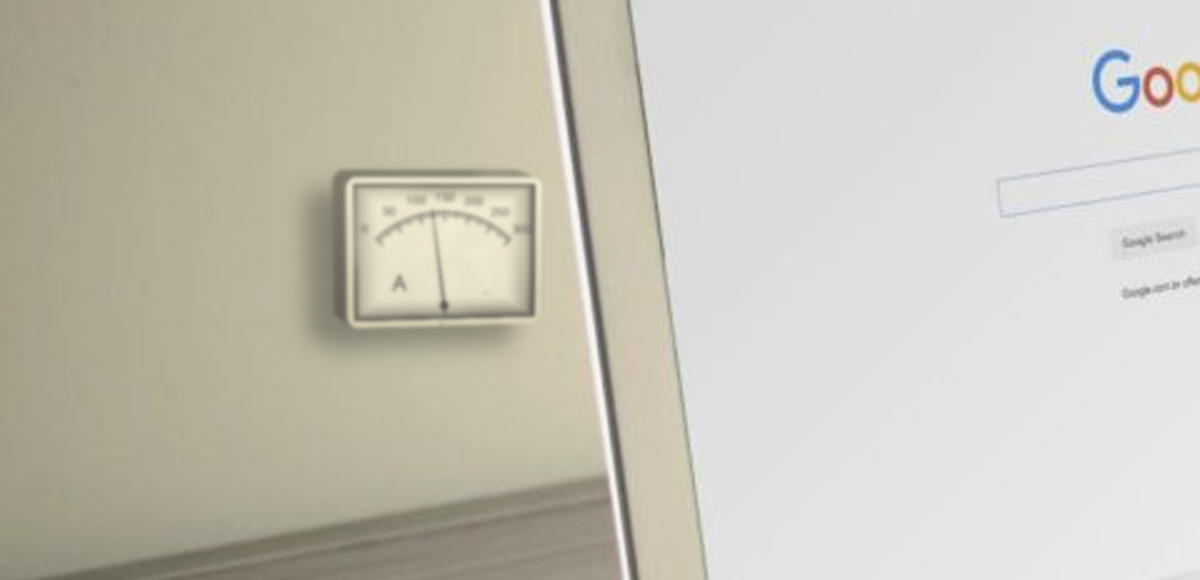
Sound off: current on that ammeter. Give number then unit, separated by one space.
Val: 125 A
